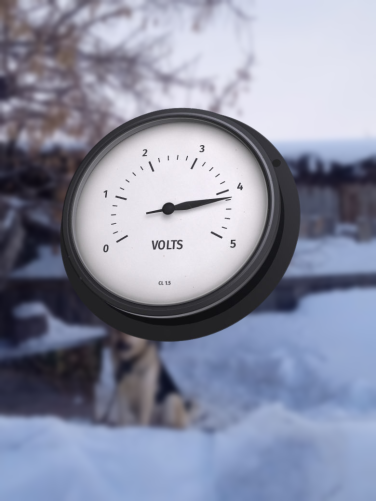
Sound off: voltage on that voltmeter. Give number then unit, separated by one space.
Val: 4.2 V
